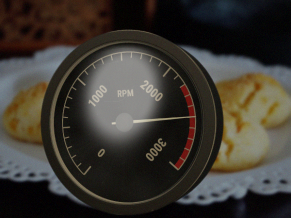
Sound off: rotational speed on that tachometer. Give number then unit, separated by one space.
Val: 2500 rpm
